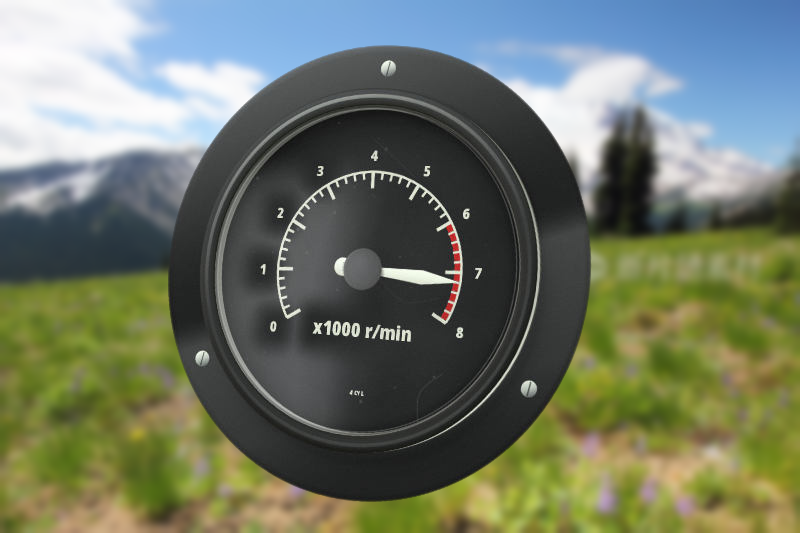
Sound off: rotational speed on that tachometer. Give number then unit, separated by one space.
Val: 7200 rpm
